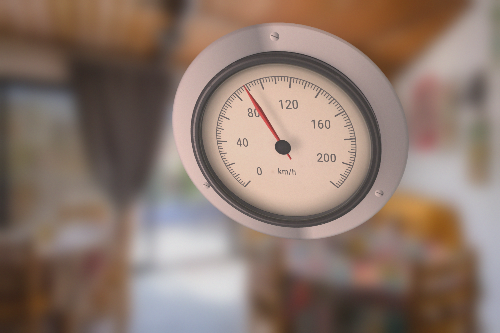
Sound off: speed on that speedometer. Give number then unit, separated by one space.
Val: 90 km/h
